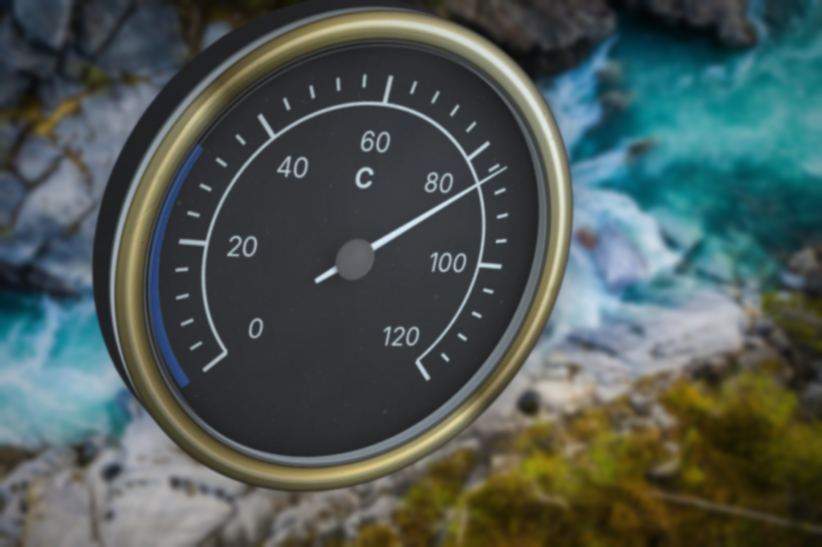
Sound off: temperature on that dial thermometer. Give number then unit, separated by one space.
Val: 84 °C
